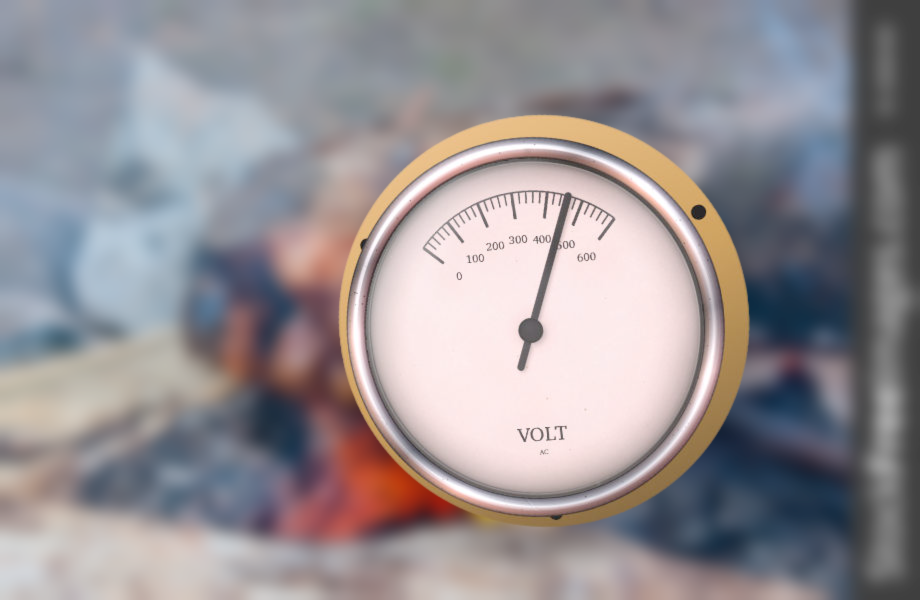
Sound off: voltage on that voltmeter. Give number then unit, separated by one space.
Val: 460 V
